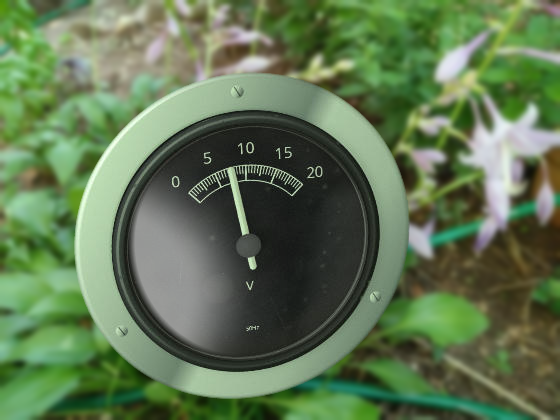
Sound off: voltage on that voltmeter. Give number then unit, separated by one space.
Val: 7.5 V
